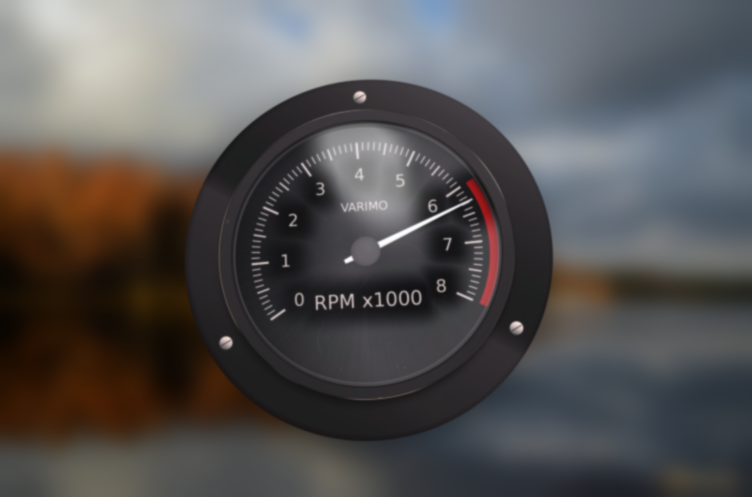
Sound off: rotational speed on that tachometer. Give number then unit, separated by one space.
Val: 6300 rpm
